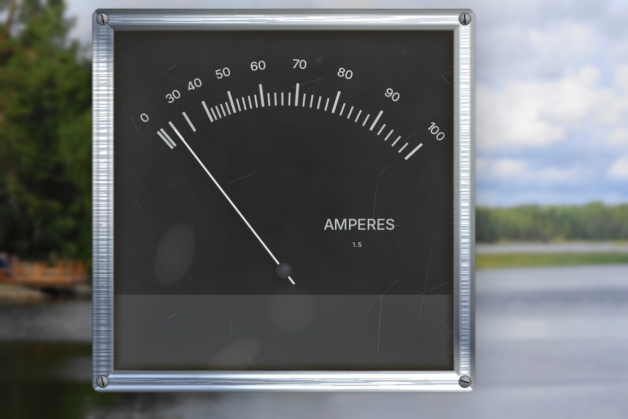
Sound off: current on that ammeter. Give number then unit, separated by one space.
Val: 20 A
